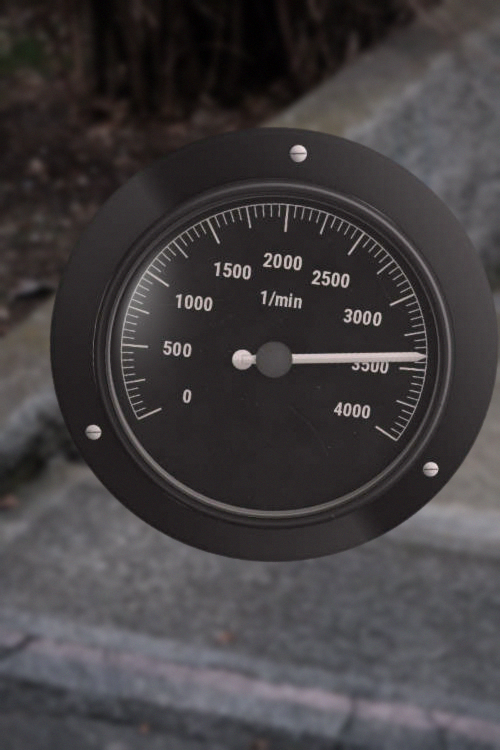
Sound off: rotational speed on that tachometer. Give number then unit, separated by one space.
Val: 3400 rpm
